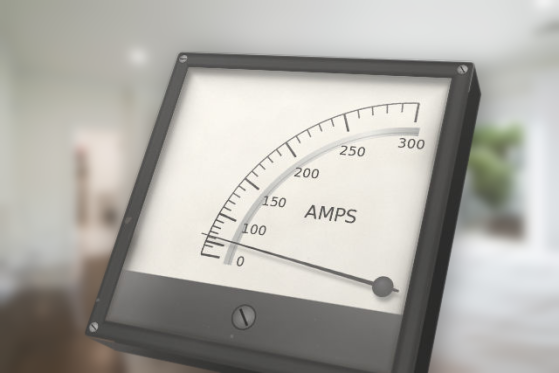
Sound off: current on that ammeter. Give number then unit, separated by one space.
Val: 60 A
